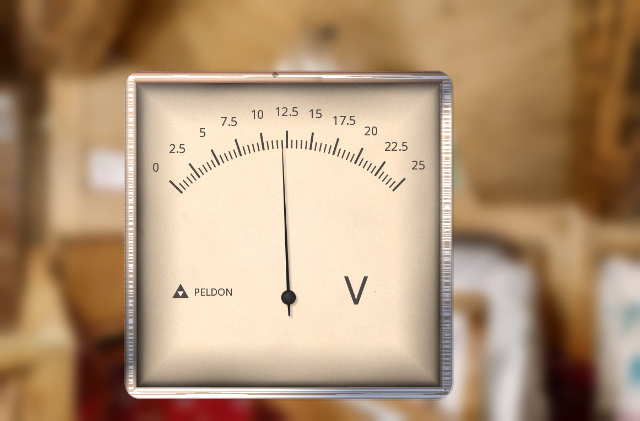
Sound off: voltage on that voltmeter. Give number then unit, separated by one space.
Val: 12 V
